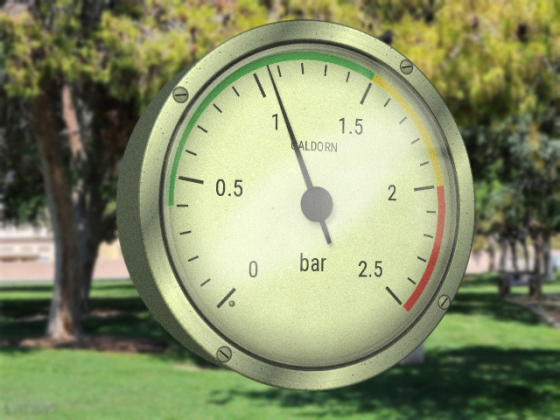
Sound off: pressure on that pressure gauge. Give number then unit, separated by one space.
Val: 1.05 bar
